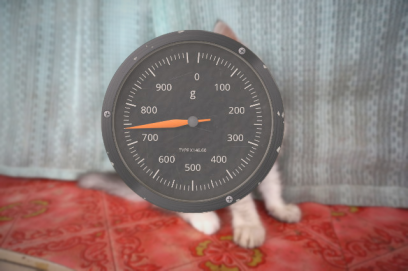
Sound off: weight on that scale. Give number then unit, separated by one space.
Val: 740 g
